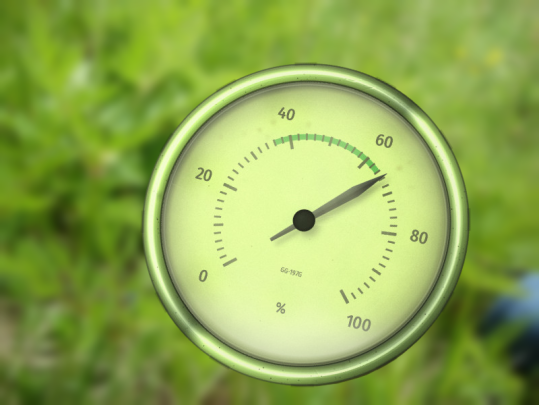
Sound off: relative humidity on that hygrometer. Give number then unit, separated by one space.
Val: 66 %
